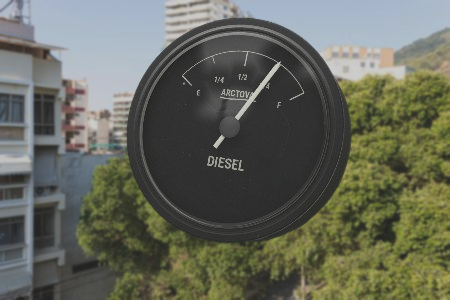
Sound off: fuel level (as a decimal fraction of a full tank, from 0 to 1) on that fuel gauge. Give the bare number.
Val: 0.75
